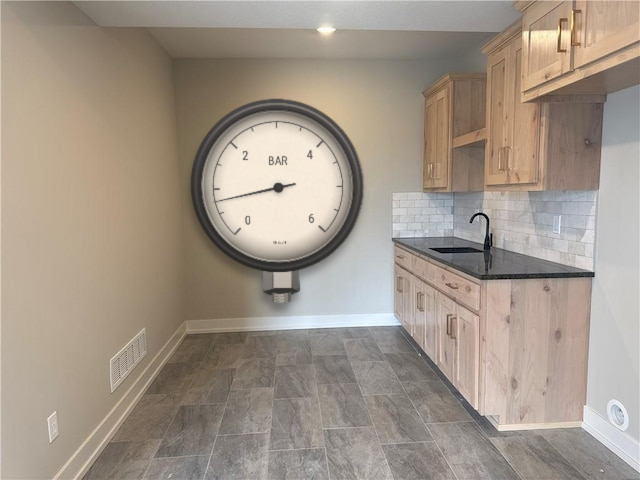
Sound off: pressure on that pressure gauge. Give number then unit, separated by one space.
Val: 0.75 bar
